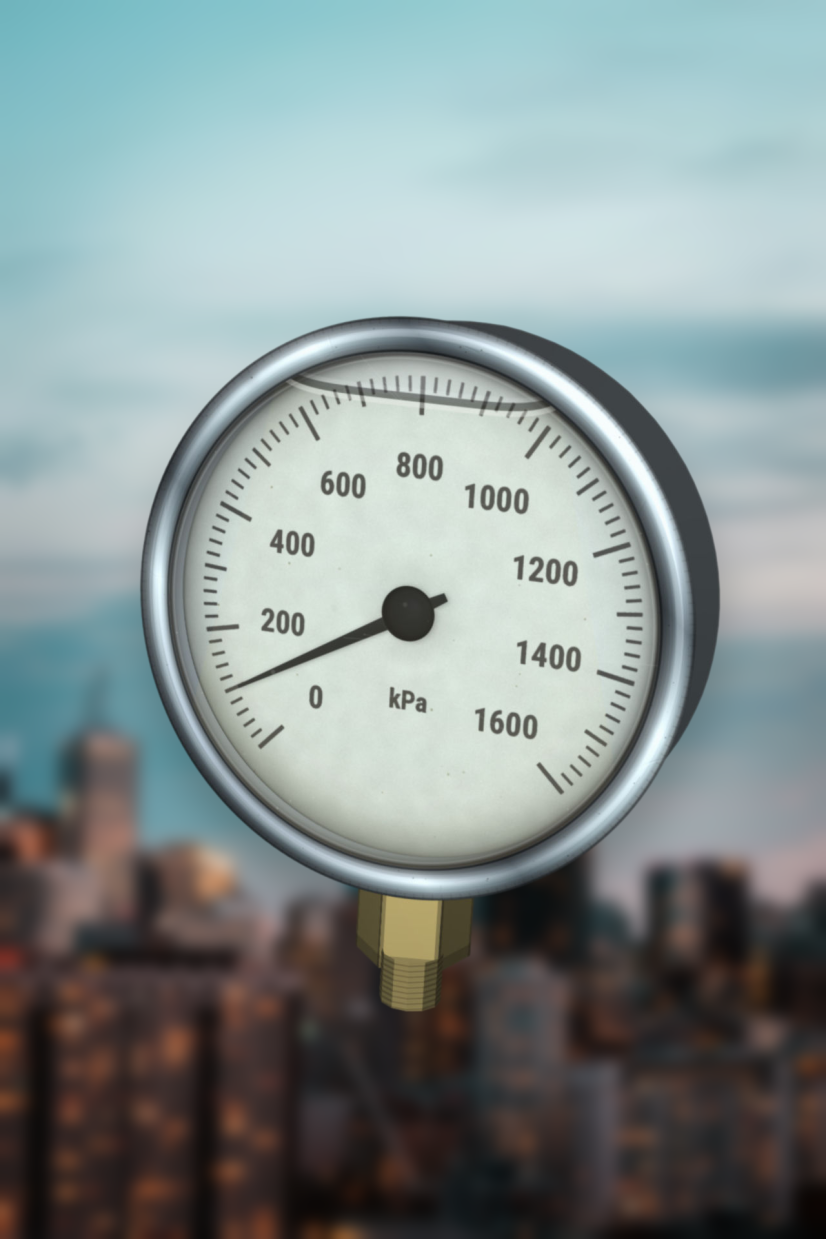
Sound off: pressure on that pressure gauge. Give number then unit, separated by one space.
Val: 100 kPa
